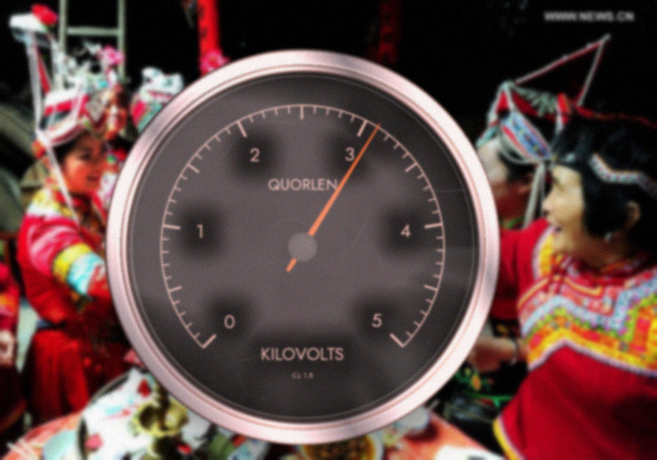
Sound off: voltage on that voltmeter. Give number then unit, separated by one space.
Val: 3.1 kV
